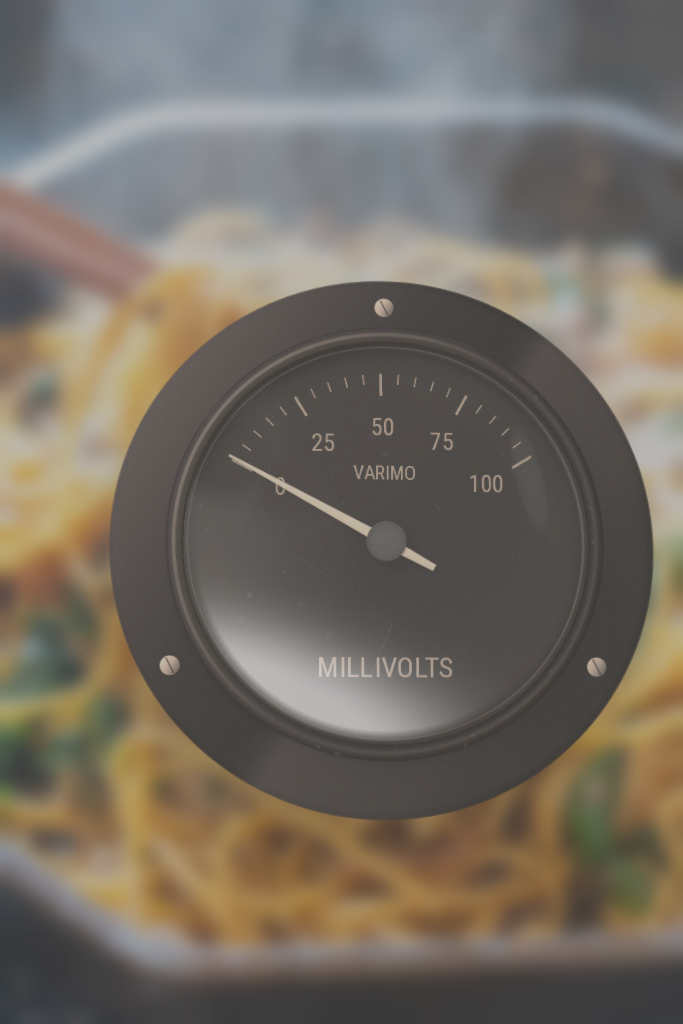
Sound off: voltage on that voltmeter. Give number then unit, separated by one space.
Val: 0 mV
